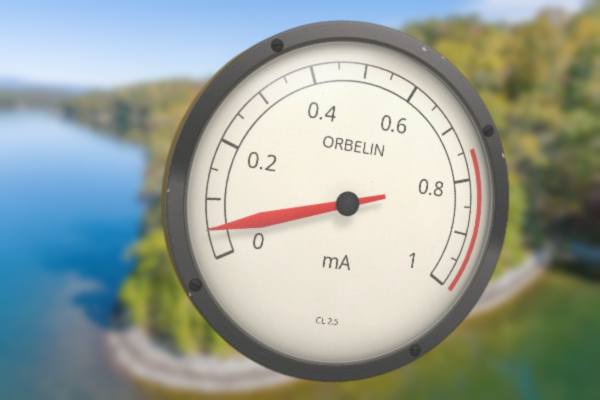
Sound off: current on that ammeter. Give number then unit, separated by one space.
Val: 0.05 mA
